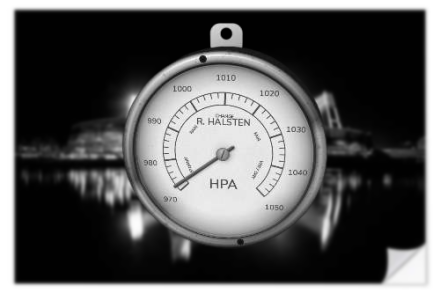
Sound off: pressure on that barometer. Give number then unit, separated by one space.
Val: 972 hPa
